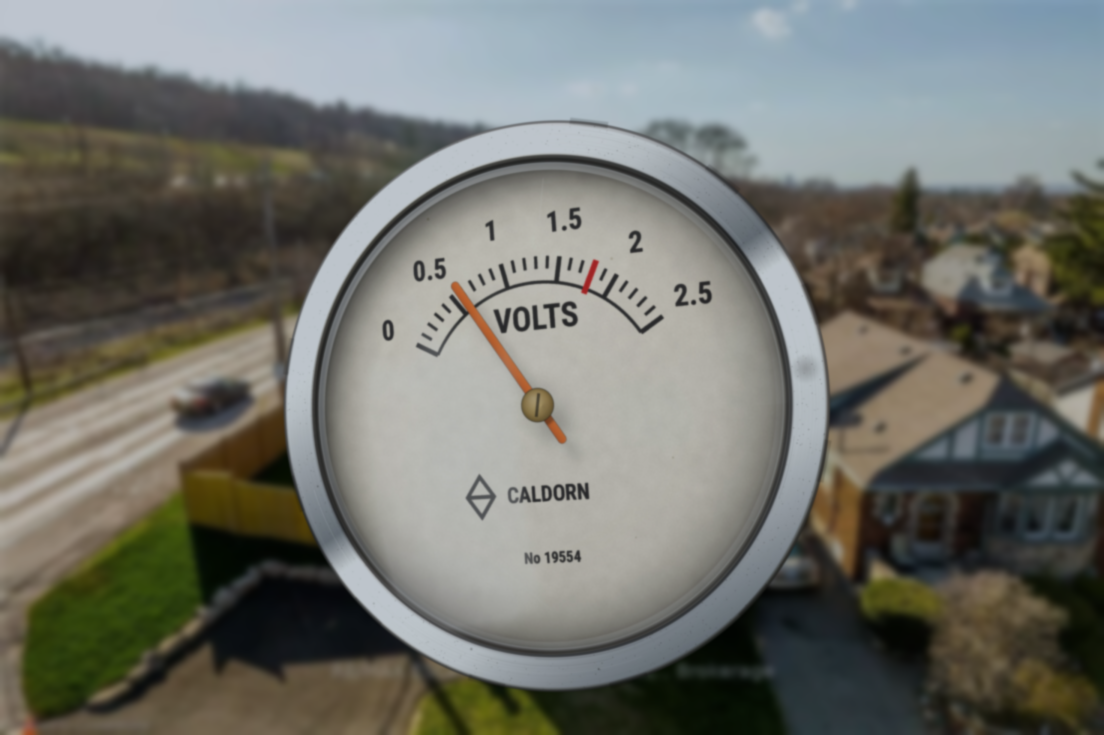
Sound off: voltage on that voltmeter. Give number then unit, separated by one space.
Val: 0.6 V
